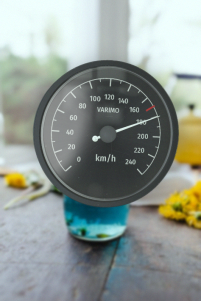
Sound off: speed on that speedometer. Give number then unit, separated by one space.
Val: 180 km/h
